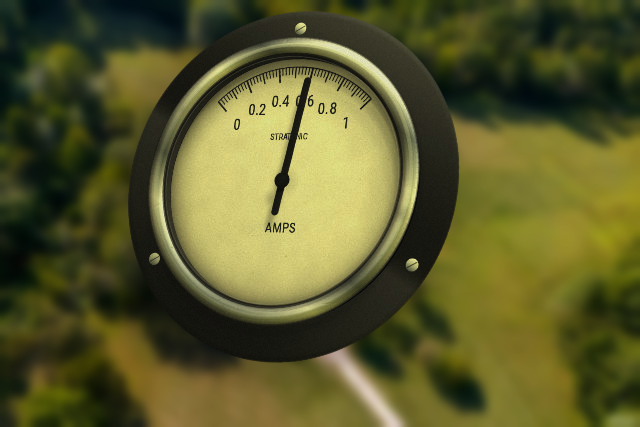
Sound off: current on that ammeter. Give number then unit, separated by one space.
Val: 0.6 A
